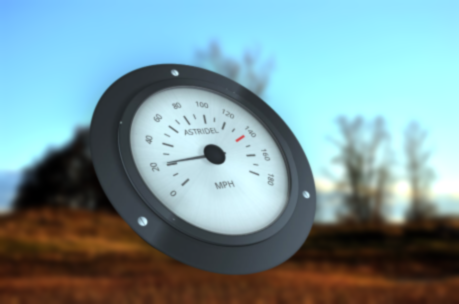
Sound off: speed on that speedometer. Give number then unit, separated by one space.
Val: 20 mph
